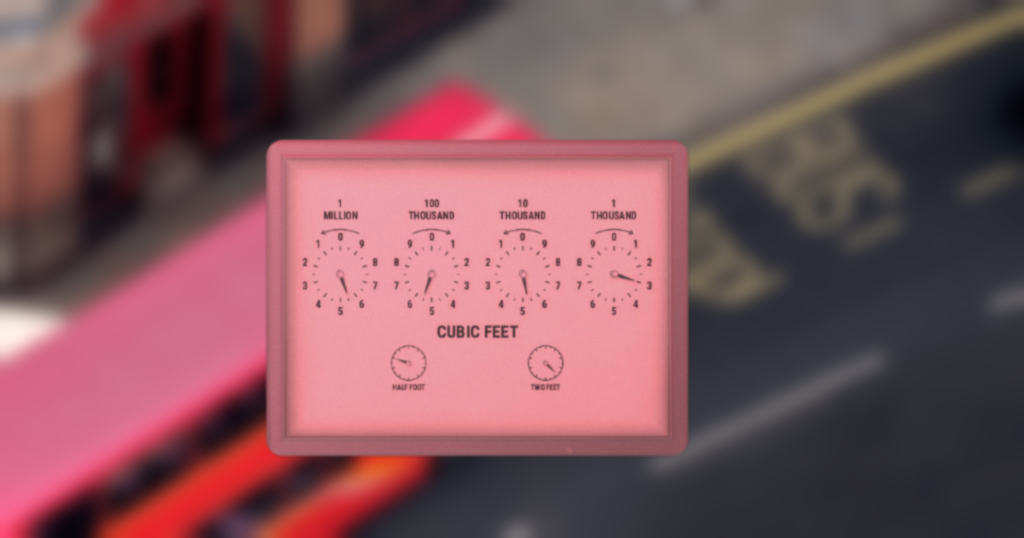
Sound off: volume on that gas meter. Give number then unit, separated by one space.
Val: 555300 ft³
